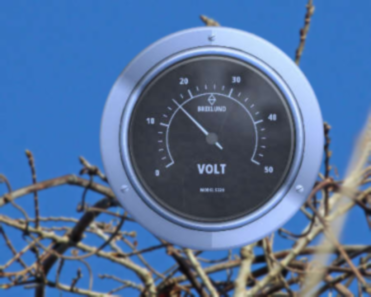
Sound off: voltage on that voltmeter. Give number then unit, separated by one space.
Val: 16 V
